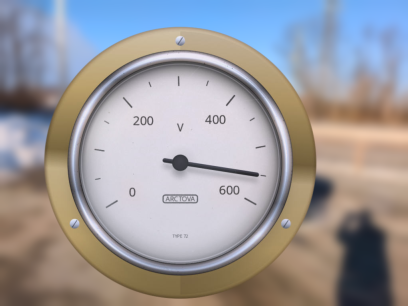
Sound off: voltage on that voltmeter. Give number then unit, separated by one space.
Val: 550 V
